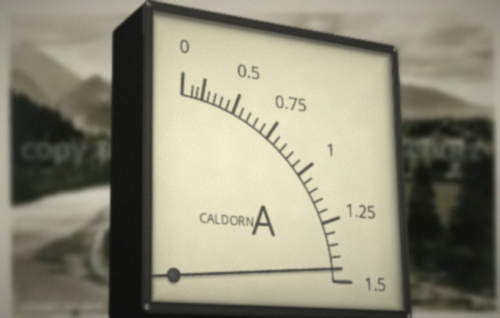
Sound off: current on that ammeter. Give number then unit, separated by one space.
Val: 1.45 A
